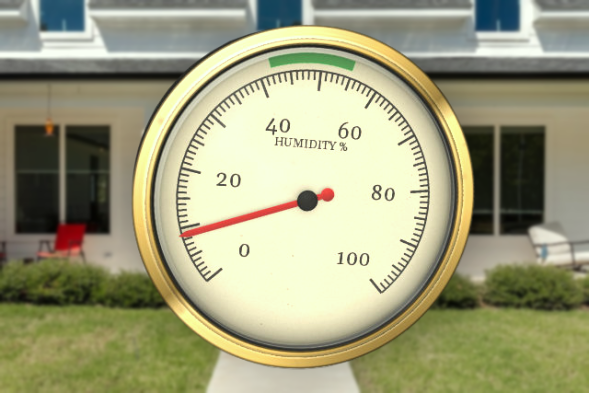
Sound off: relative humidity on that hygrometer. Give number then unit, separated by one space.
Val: 9 %
